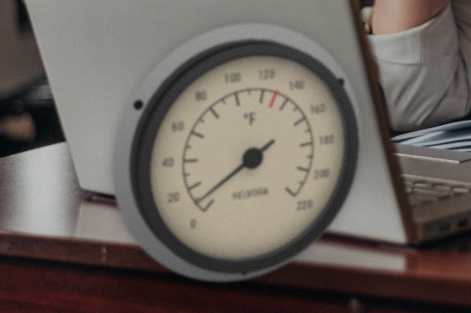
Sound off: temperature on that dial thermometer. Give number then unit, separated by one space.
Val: 10 °F
